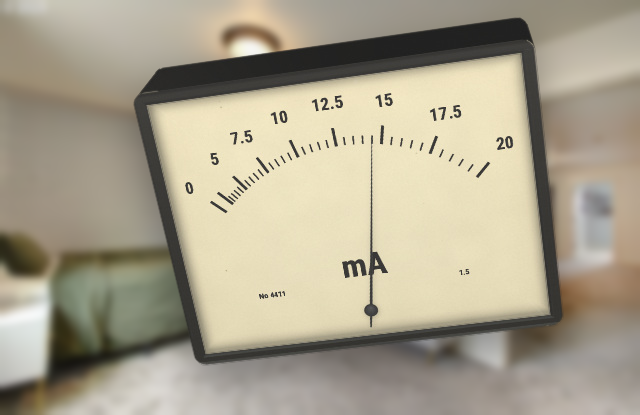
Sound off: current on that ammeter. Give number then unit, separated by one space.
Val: 14.5 mA
